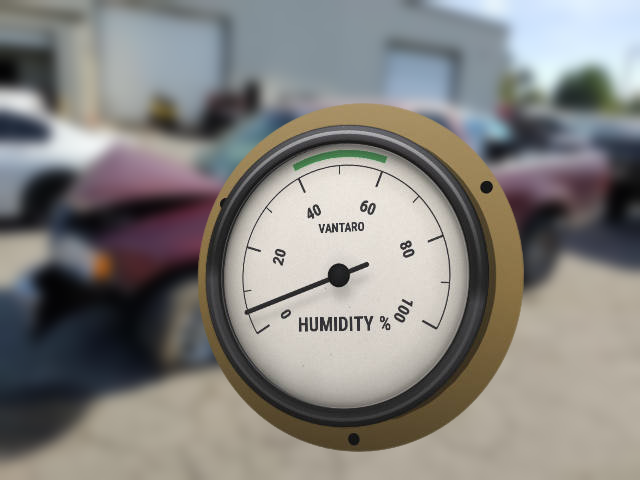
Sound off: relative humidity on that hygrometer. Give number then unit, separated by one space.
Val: 5 %
